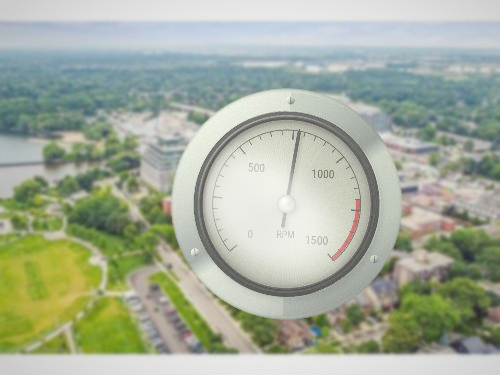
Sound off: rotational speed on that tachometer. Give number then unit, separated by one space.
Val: 775 rpm
